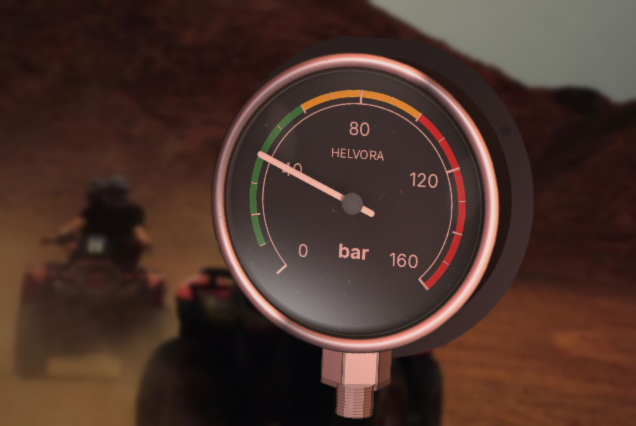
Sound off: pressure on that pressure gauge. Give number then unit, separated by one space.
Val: 40 bar
